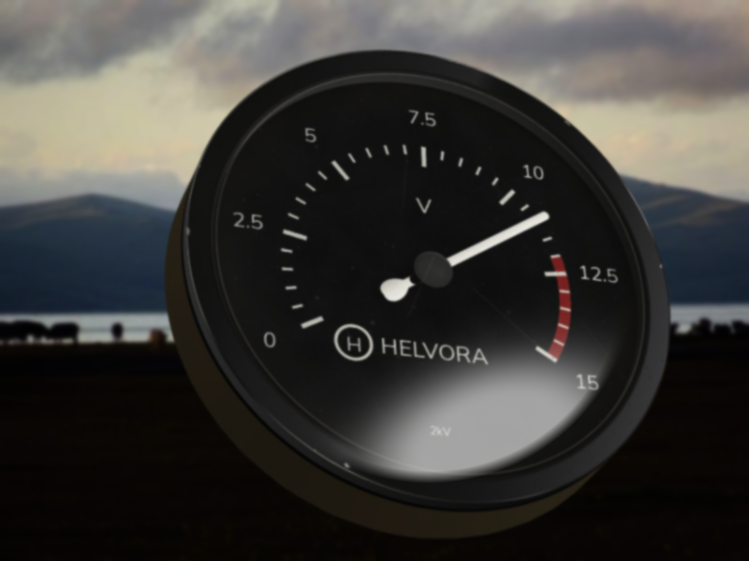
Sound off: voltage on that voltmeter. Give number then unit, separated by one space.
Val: 11 V
